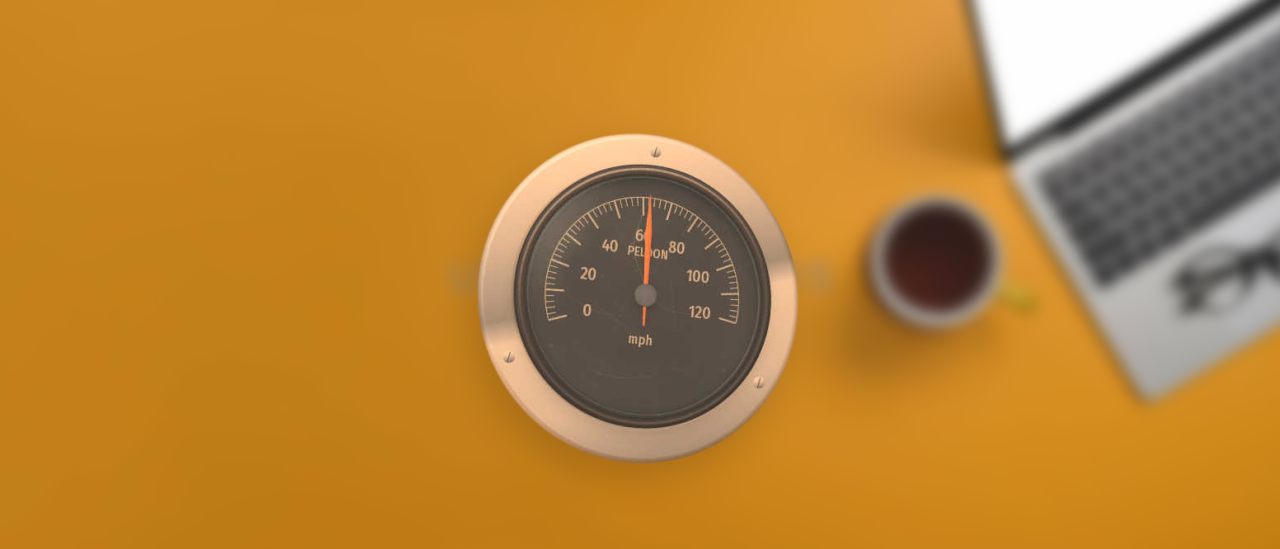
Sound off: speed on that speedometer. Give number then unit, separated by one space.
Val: 62 mph
